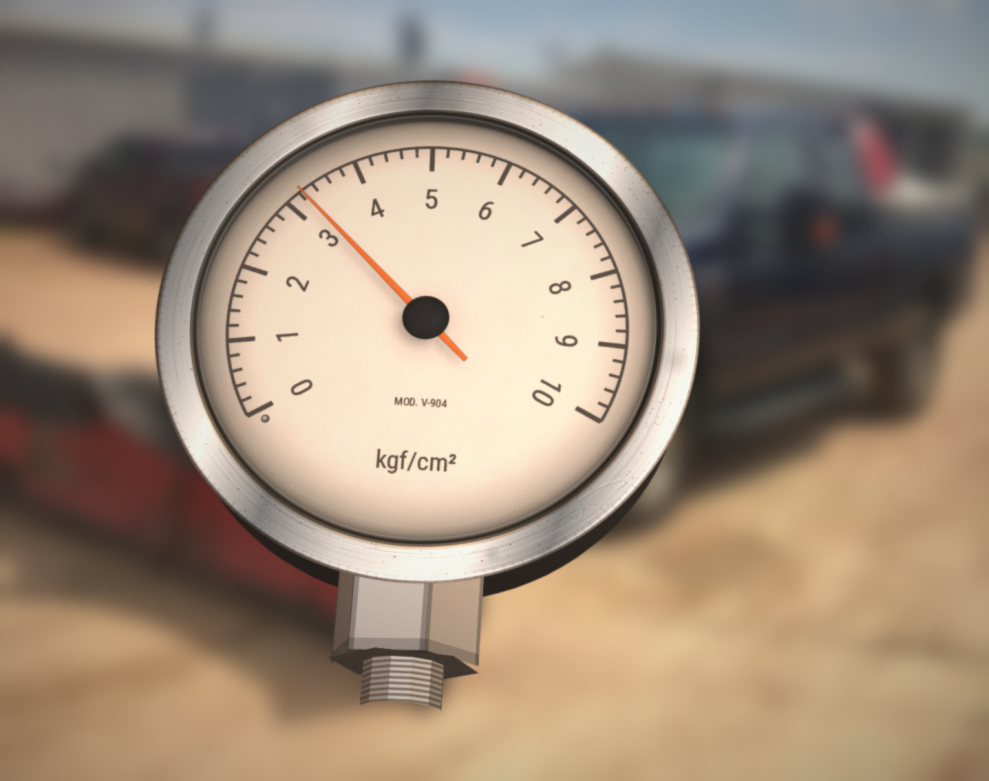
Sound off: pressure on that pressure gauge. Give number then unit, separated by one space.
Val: 3.2 kg/cm²
